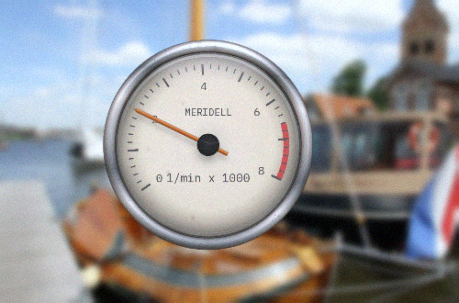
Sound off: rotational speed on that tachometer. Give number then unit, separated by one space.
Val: 2000 rpm
